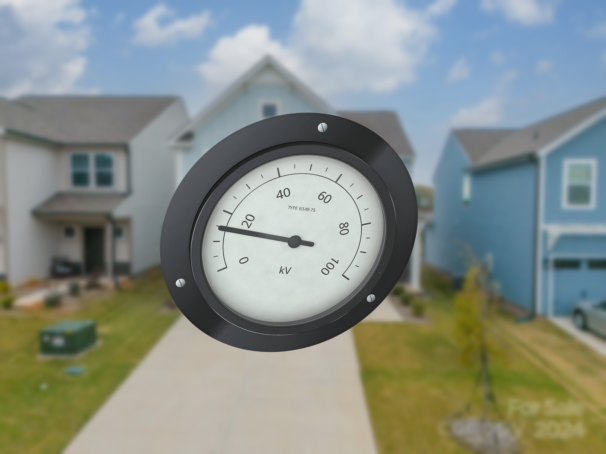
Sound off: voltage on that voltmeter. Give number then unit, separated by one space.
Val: 15 kV
